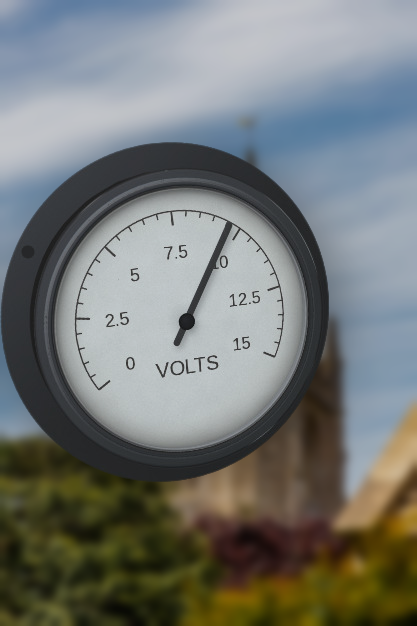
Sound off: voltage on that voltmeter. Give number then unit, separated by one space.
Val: 9.5 V
